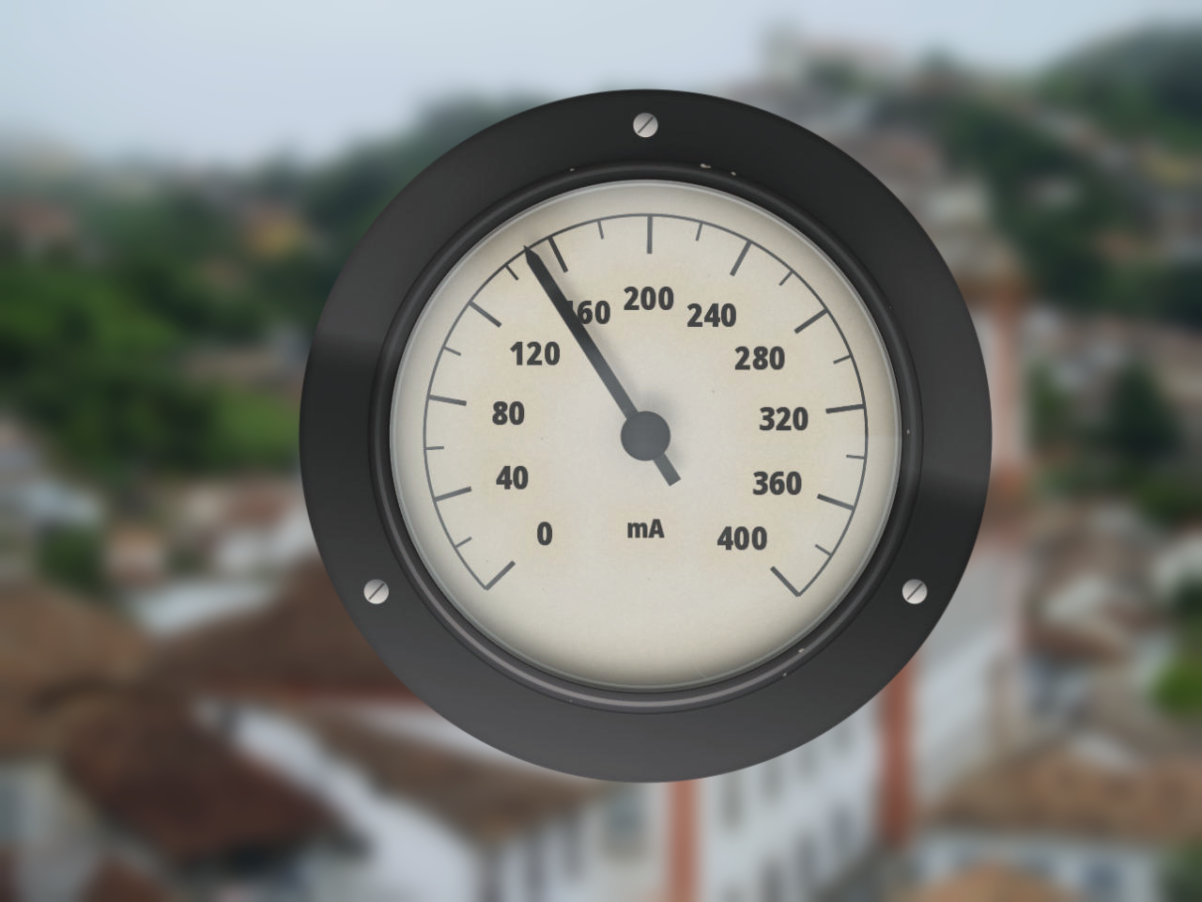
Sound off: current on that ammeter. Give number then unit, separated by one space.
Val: 150 mA
